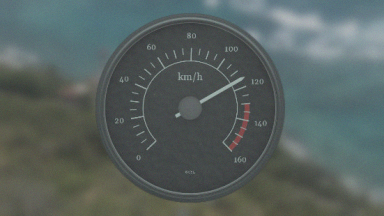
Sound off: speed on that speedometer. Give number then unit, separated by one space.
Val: 115 km/h
